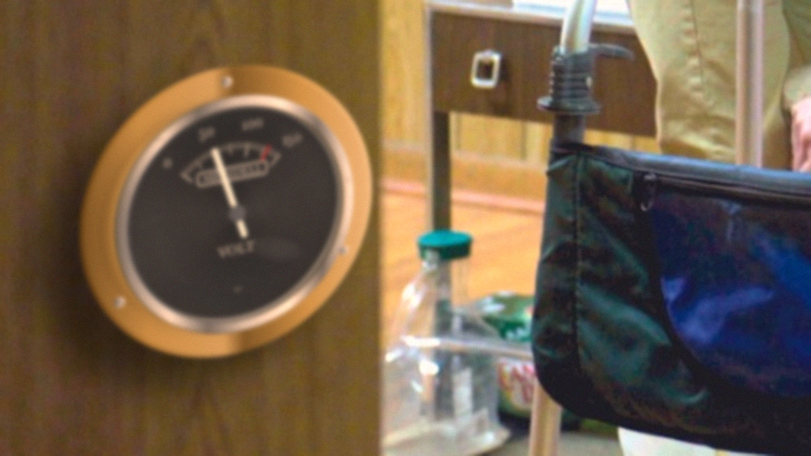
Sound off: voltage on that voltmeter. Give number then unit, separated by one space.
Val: 50 V
